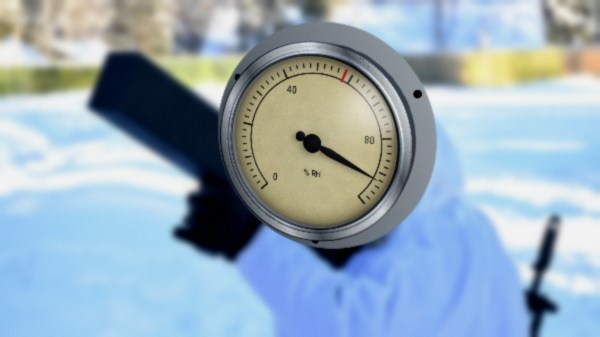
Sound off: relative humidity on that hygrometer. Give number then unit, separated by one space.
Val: 92 %
